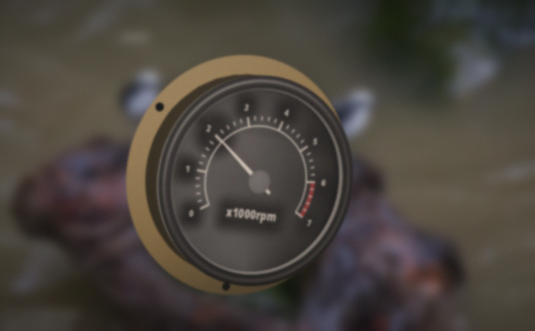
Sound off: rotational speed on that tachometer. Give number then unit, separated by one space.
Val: 2000 rpm
